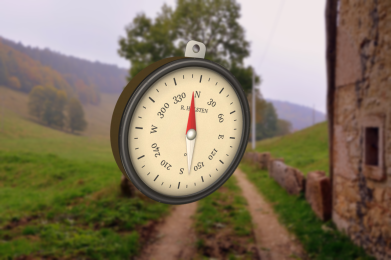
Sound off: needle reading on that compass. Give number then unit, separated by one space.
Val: 350 °
